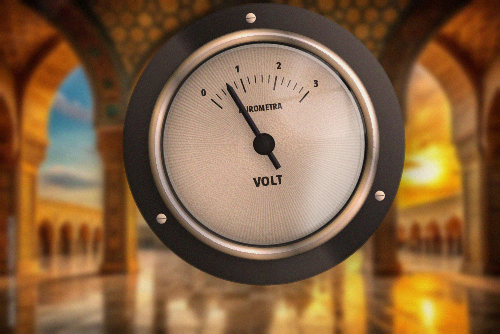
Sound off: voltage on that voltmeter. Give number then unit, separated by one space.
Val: 0.6 V
